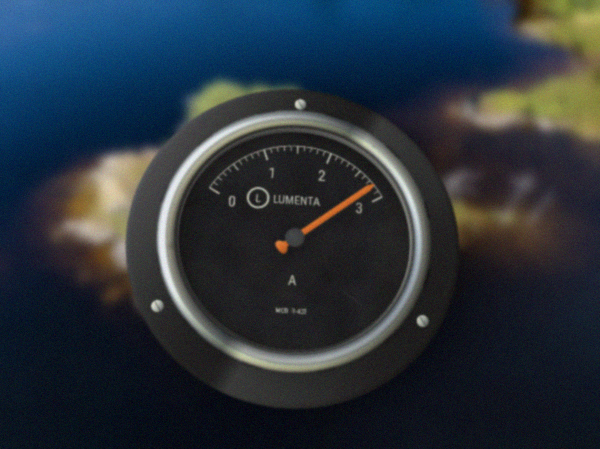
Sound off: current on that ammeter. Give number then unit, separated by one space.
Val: 2.8 A
